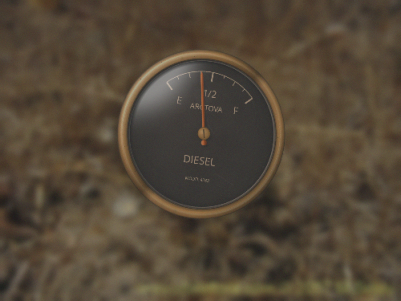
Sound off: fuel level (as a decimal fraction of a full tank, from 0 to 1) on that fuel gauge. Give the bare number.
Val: 0.375
